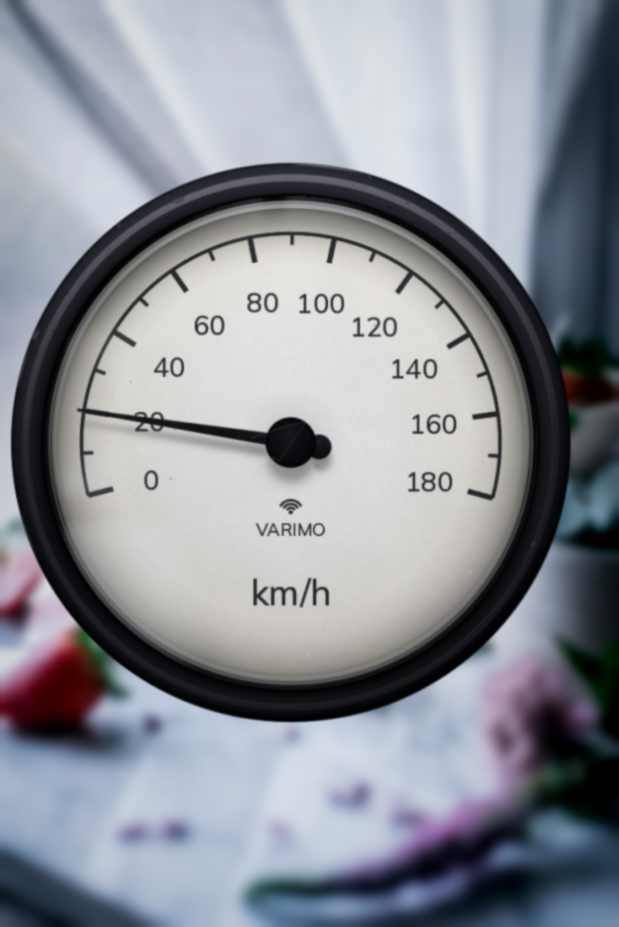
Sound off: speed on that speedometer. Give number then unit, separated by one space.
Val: 20 km/h
